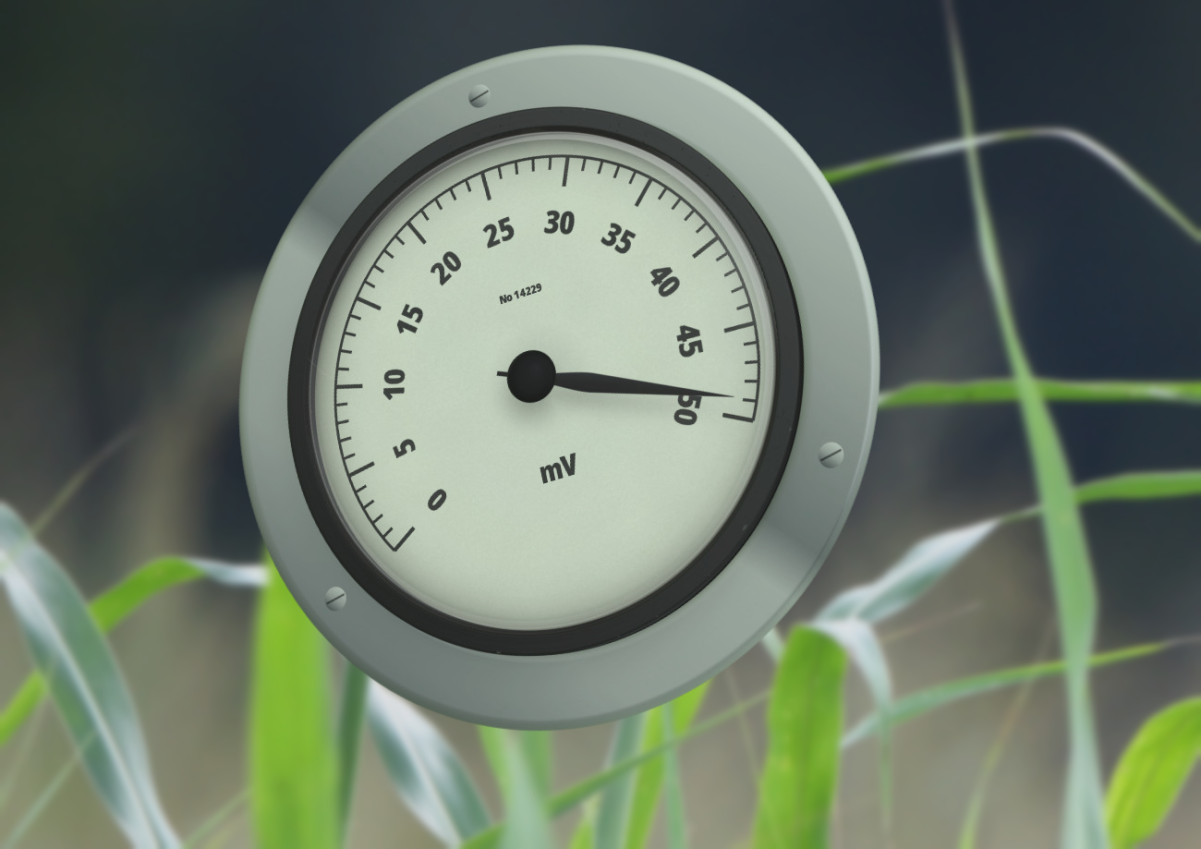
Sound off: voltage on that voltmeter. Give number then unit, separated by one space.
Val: 49 mV
